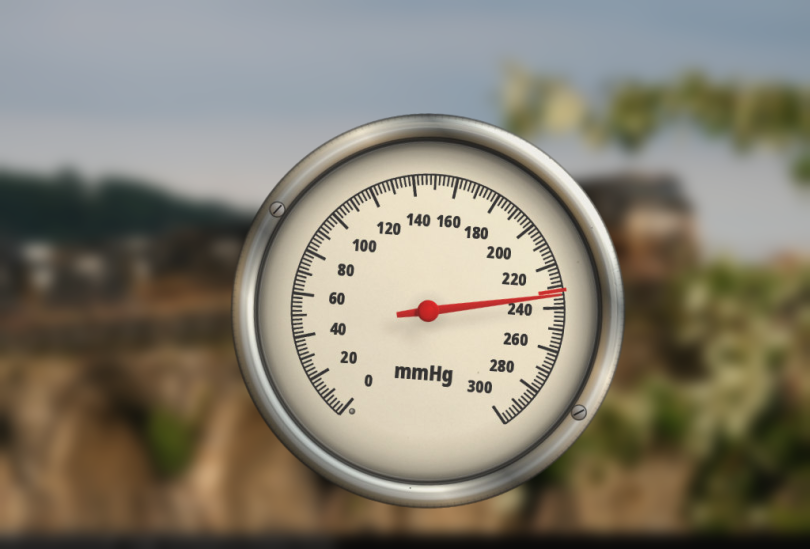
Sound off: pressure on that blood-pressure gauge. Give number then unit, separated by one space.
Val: 234 mmHg
